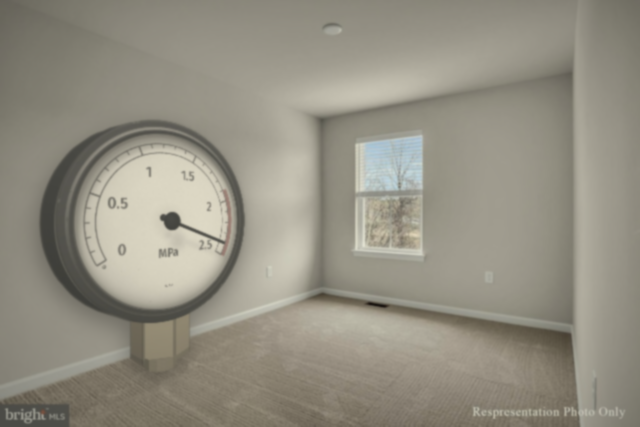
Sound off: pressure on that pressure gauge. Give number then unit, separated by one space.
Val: 2.4 MPa
